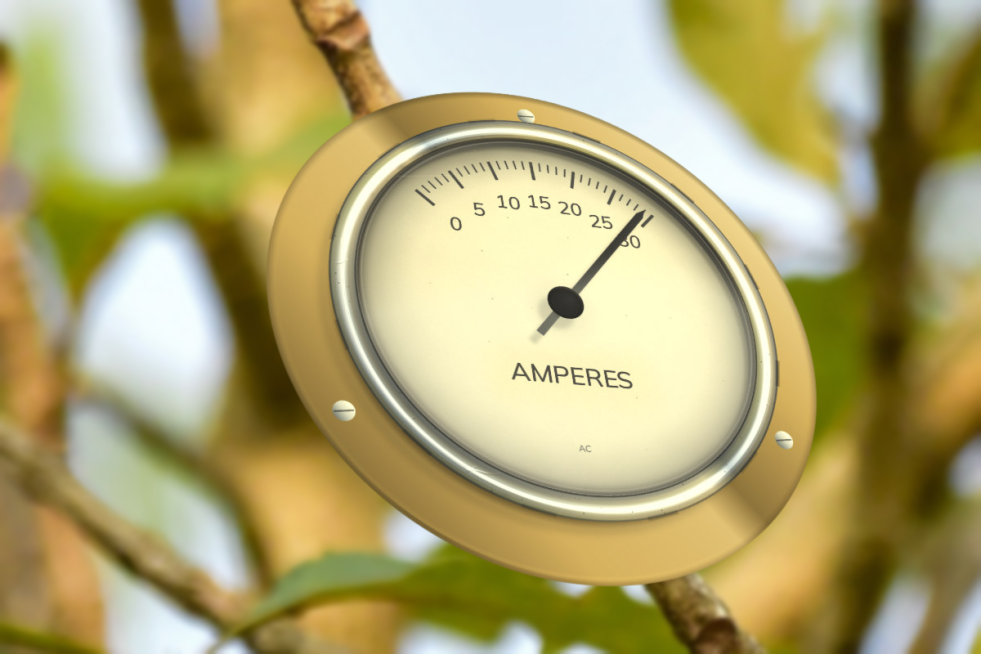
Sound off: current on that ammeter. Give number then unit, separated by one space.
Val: 29 A
